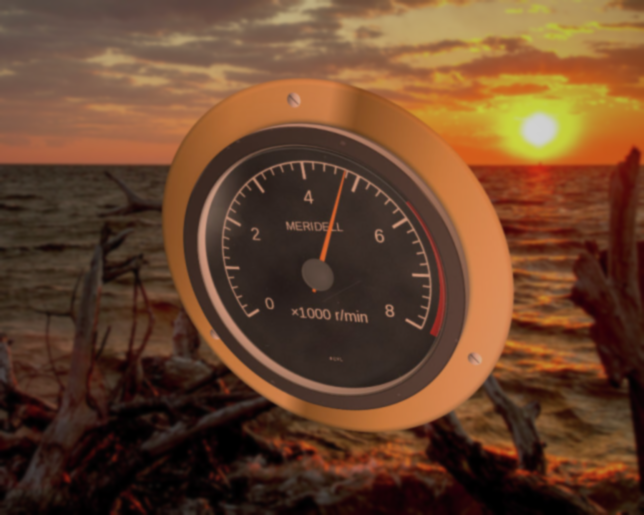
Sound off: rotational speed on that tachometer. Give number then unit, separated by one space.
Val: 4800 rpm
